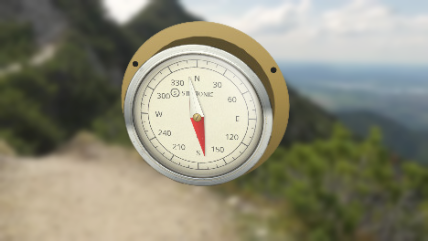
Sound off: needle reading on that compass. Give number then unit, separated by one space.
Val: 170 °
